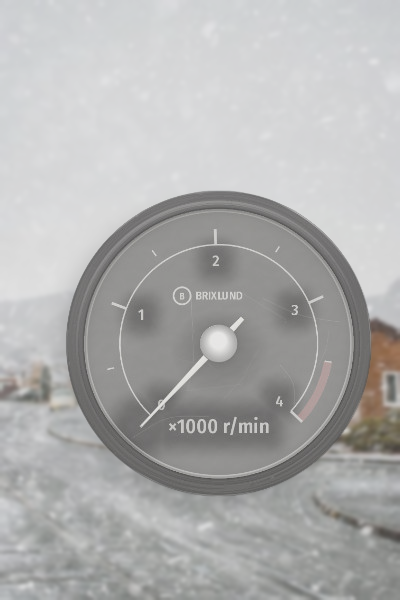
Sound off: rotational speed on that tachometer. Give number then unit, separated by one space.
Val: 0 rpm
